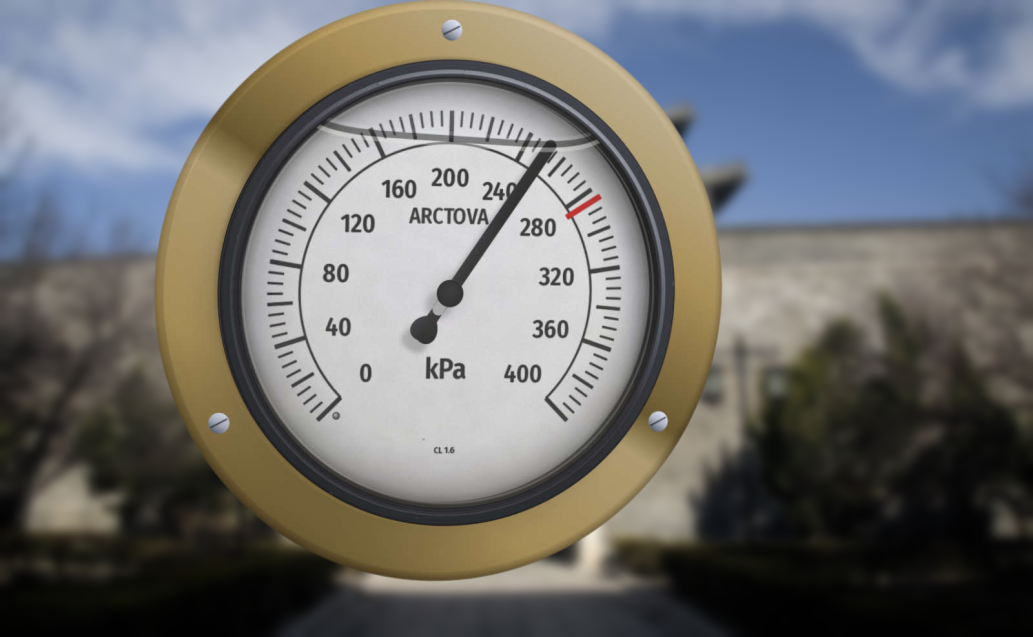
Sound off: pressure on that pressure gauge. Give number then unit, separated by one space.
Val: 250 kPa
